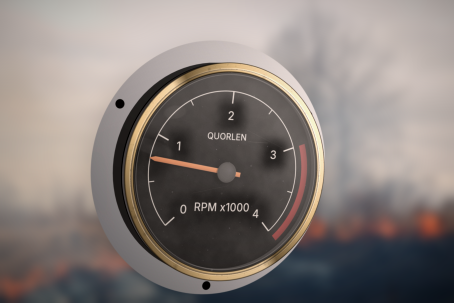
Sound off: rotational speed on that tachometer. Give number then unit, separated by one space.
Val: 750 rpm
